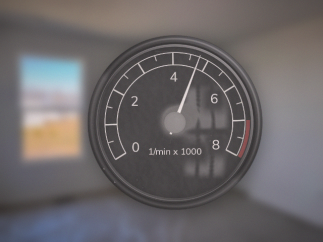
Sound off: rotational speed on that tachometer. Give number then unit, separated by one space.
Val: 4750 rpm
